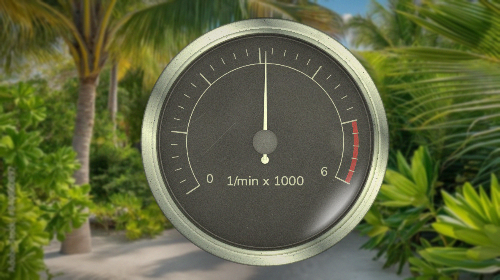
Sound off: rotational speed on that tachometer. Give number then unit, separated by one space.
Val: 3100 rpm
